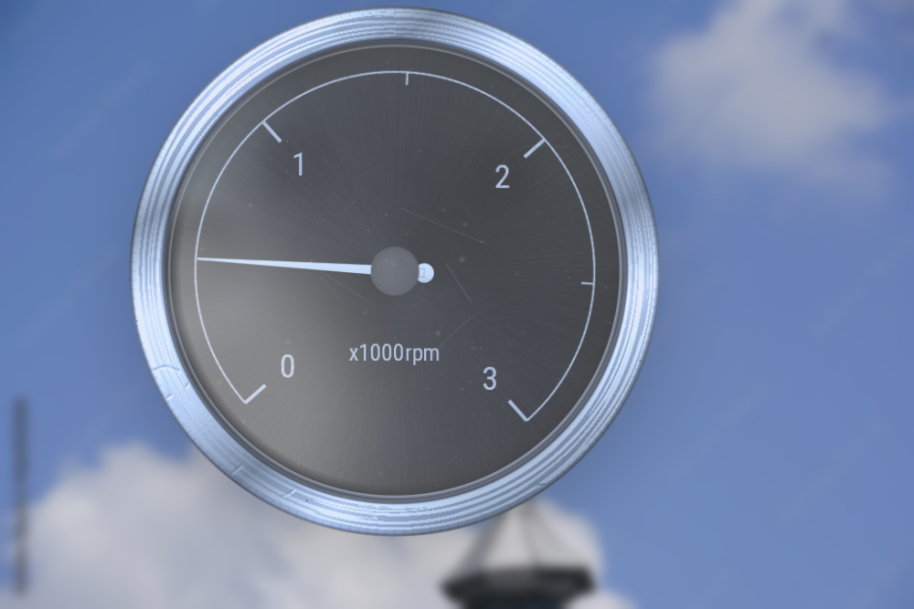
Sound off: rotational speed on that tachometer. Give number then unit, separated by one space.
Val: 500 rpm
